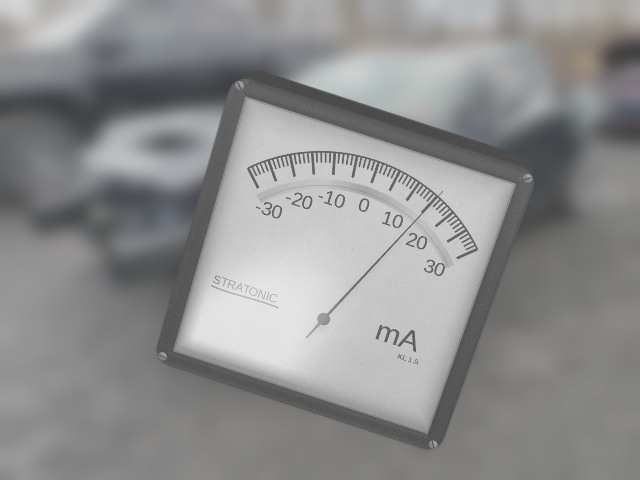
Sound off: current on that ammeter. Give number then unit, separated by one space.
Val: 15 mA
